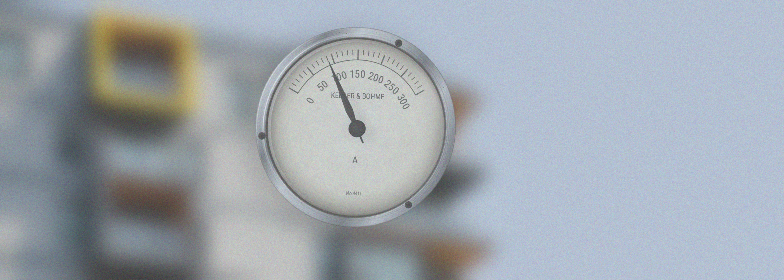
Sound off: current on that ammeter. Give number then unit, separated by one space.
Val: 90 A
